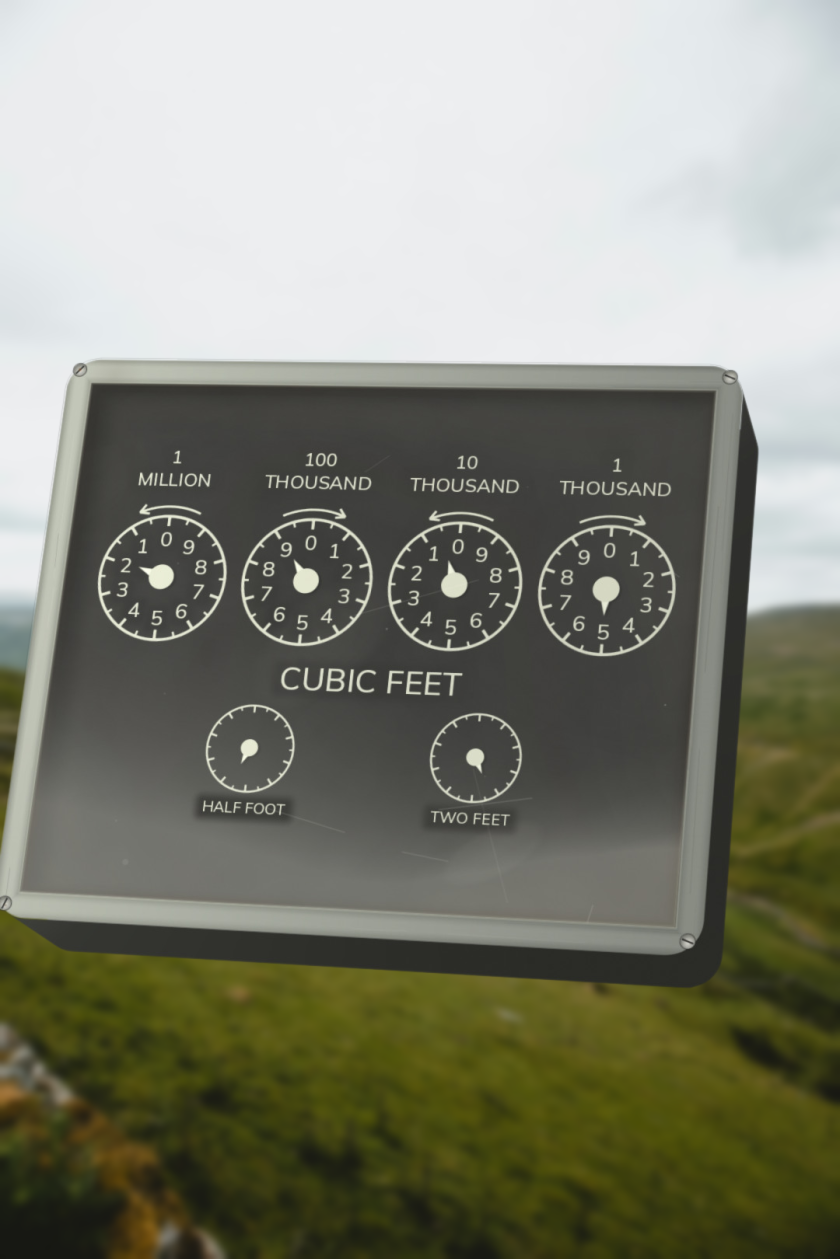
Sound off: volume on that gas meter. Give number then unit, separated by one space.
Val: 190500 ft³
